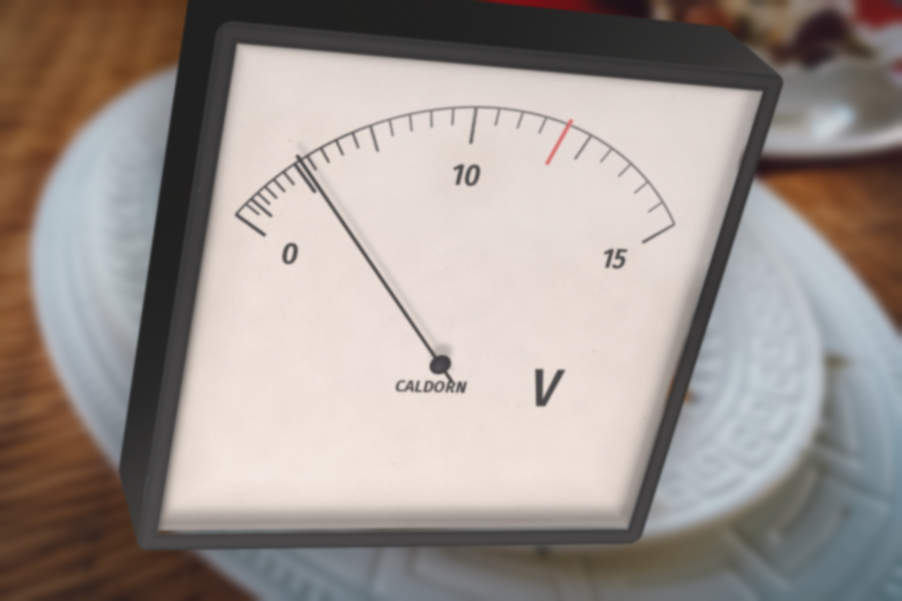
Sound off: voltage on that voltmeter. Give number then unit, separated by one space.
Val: 5.25 V
